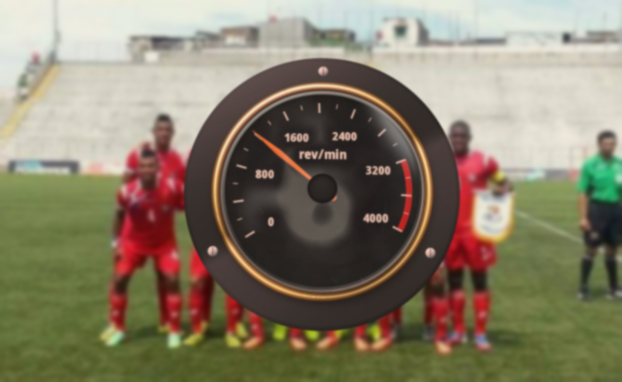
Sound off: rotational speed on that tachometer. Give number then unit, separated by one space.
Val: 1200 rpm
